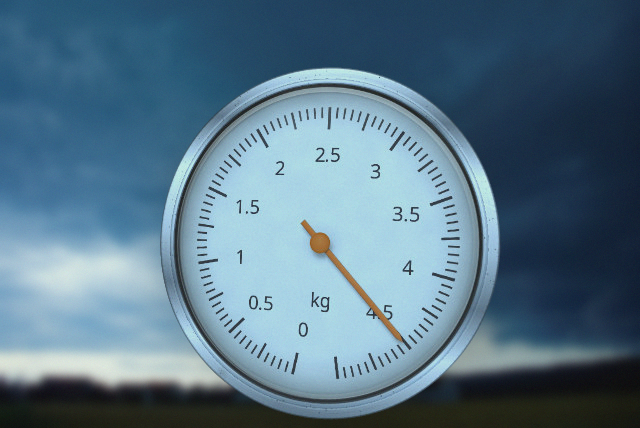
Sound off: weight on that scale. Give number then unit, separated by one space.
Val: 4.5 kg
